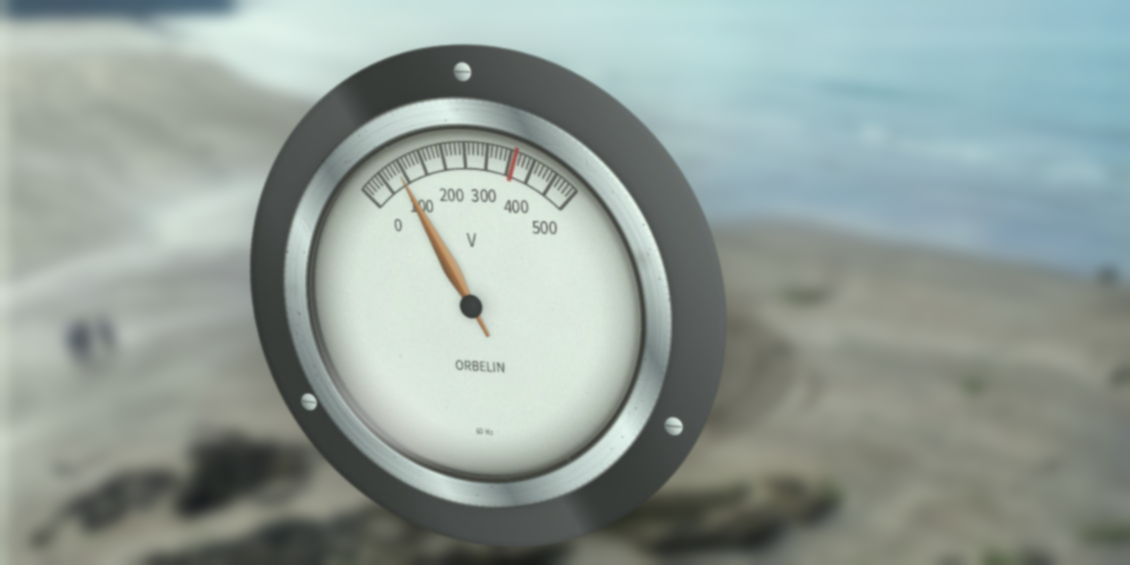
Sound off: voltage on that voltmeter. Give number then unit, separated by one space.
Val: 100 V
